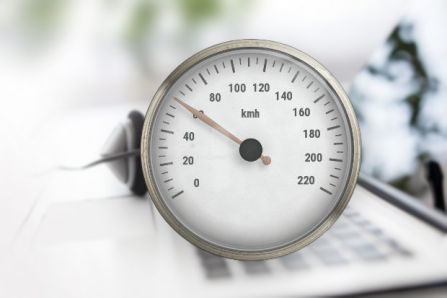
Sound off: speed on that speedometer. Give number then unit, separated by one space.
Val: 60 km/h
